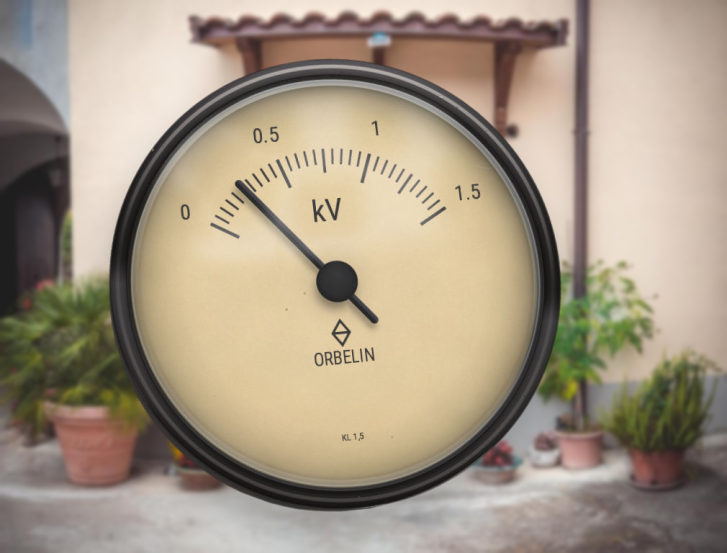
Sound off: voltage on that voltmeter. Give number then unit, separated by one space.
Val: 0.25 kV
